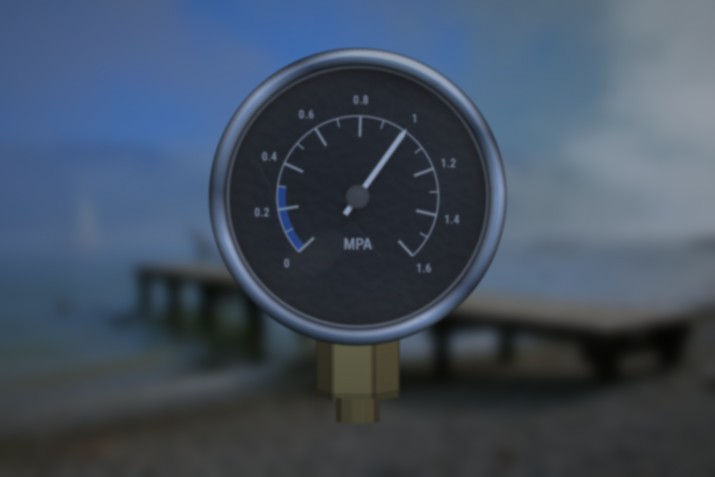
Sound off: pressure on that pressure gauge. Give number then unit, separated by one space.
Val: 1 MPa
